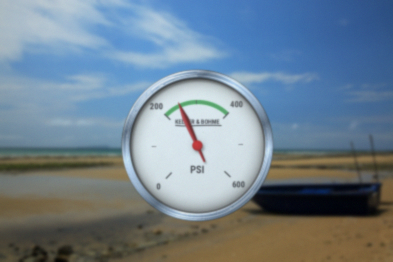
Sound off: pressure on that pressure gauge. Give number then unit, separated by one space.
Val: 250 psi
